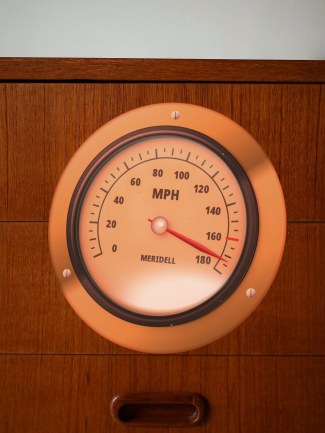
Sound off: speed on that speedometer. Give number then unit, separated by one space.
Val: 172.5 mph
